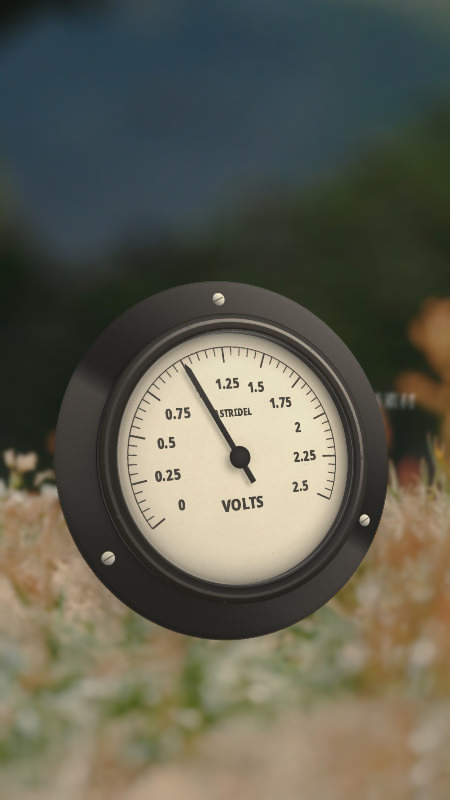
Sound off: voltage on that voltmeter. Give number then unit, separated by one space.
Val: 1 V
